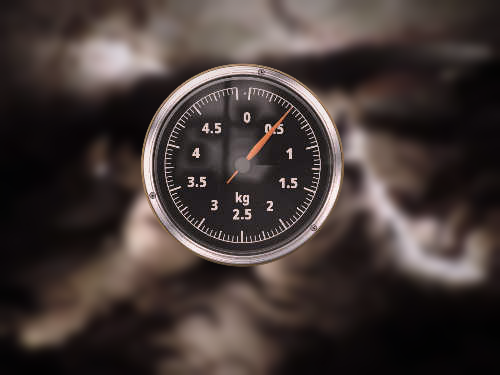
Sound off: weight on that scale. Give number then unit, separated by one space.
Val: 0.5 kg
